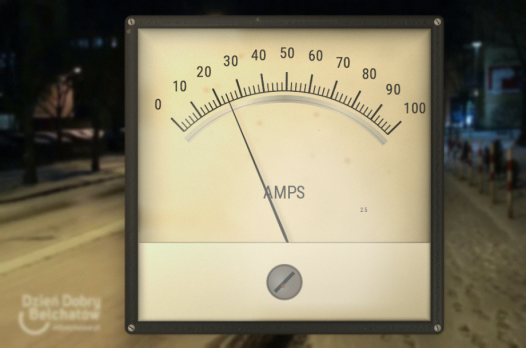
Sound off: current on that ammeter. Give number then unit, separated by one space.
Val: 24 A
